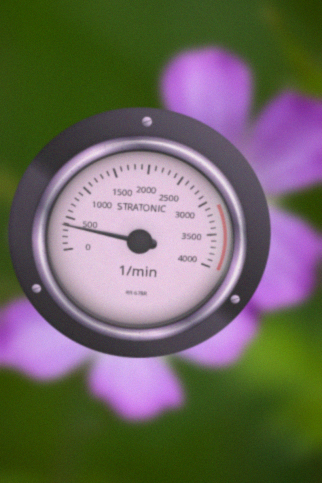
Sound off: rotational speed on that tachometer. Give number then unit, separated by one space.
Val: 400 rpm
